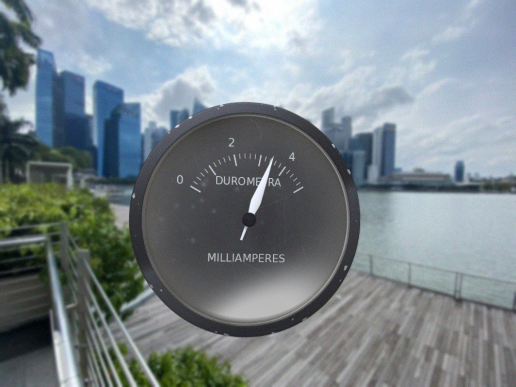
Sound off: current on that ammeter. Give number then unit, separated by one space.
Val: 3.4 mA
